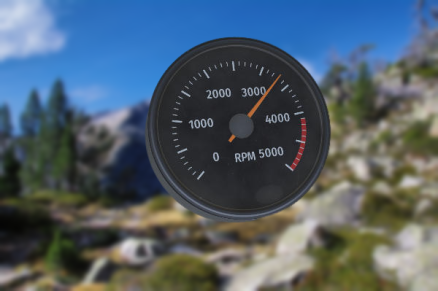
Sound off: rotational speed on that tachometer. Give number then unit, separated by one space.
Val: 3300 rpm
